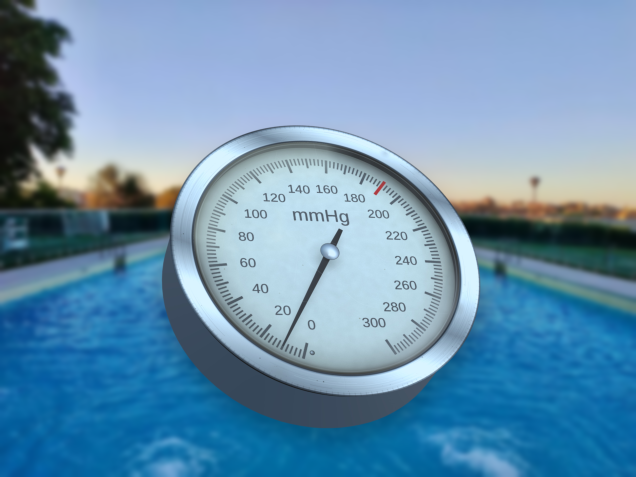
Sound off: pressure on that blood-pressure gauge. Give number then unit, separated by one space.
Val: 10 mmHg
